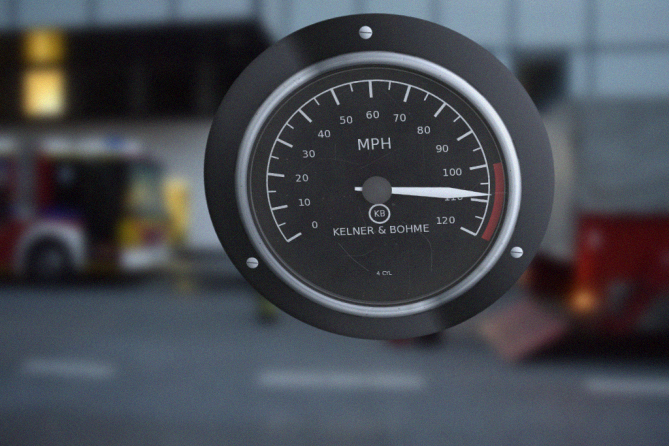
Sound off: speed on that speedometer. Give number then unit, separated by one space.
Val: 107.5 mph
